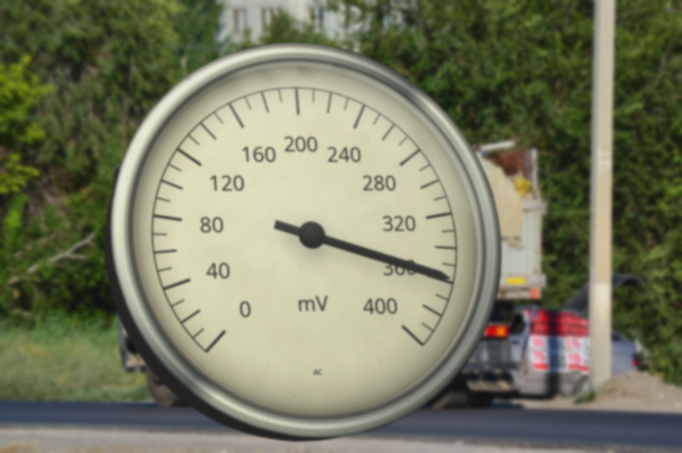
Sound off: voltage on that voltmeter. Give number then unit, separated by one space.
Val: 360 mV
